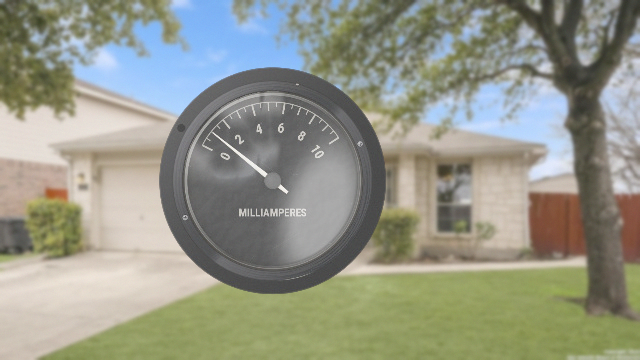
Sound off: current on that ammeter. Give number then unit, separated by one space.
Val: 1 mA
